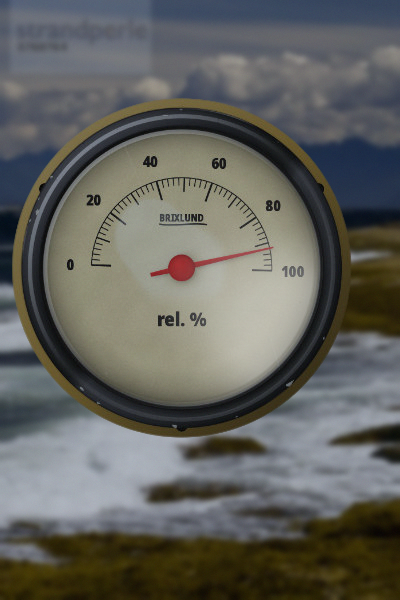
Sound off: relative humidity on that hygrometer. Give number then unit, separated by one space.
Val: 92 %
